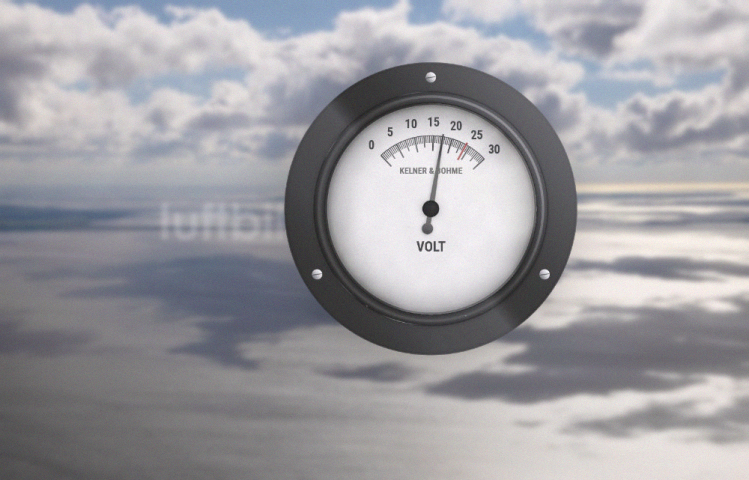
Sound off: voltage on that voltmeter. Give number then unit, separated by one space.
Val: 17.5 V
